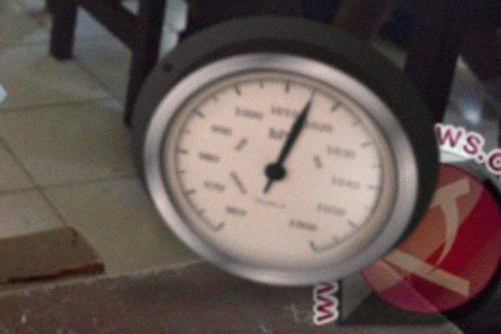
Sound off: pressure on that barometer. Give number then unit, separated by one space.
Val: 1015 hPa
